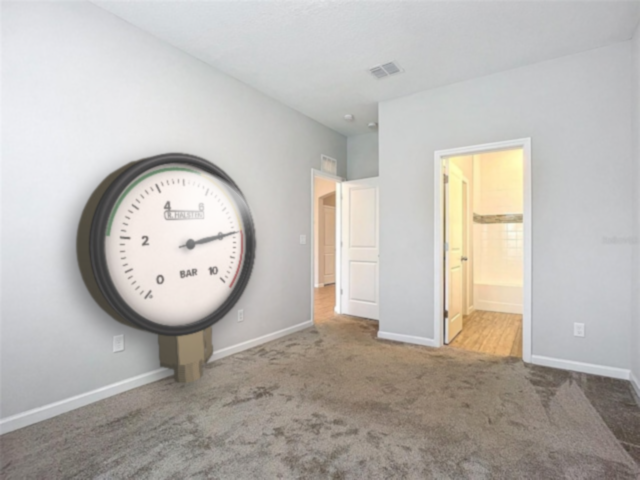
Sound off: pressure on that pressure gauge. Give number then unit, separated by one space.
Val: 8 bar
